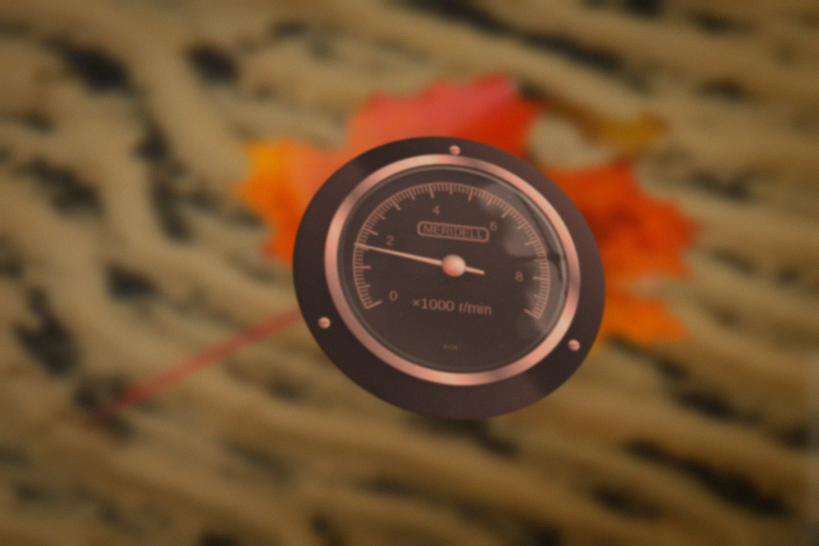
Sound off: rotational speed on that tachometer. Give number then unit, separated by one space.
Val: 1500 rpm
